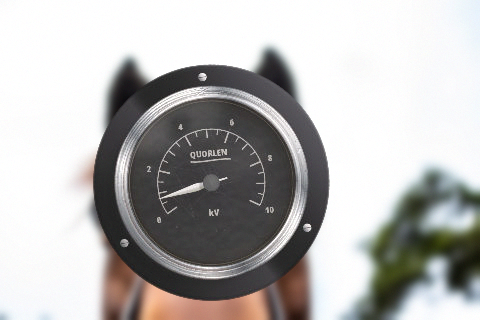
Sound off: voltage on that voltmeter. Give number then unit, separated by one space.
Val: 0.75 kV
